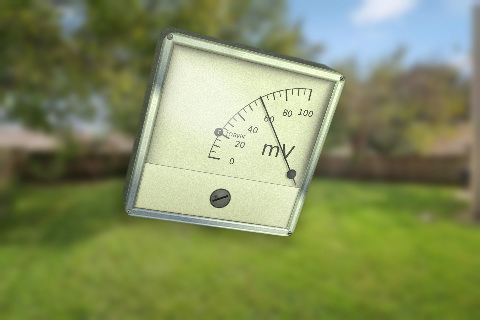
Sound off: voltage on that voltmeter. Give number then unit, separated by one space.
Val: 60 mV
